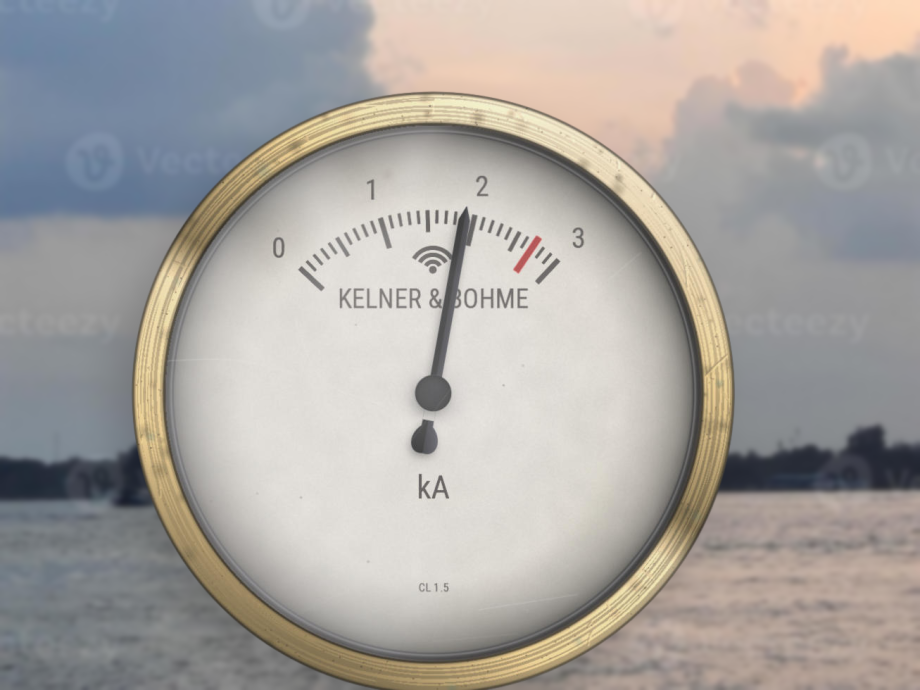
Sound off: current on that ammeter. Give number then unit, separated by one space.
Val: 1.9 kA
